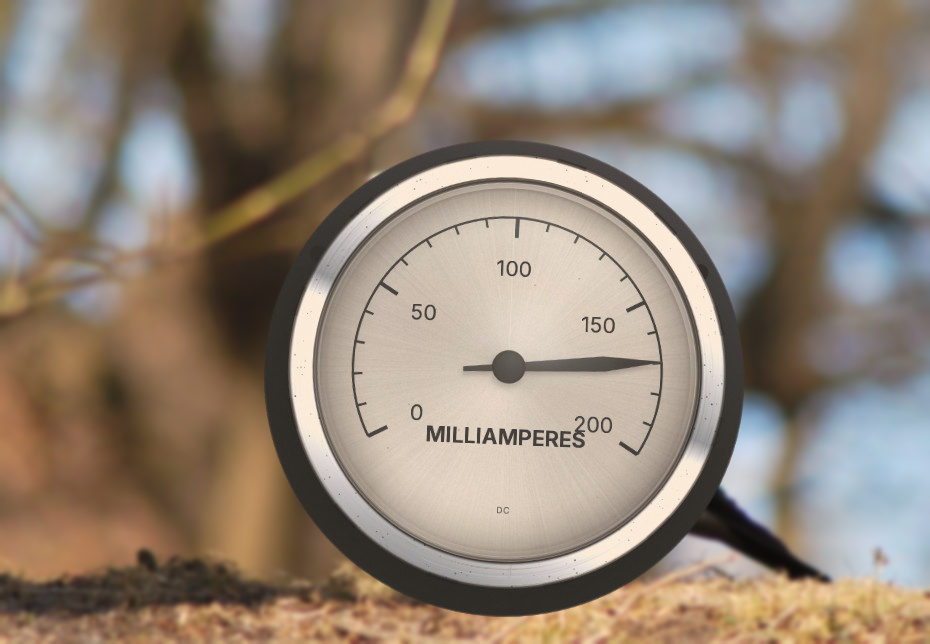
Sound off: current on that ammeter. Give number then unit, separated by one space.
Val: 170 mA
